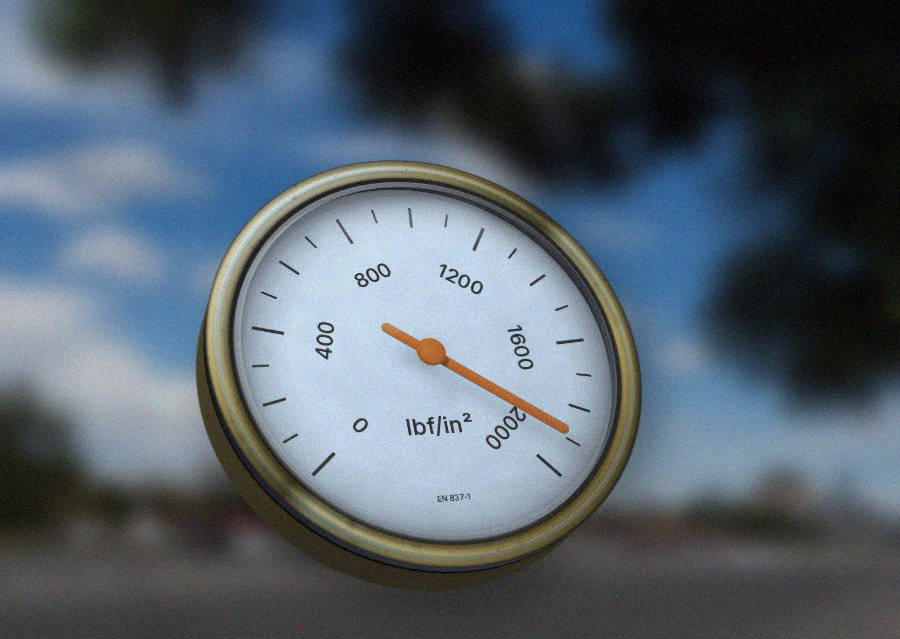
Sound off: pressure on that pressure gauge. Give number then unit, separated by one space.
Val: 1900 psi
